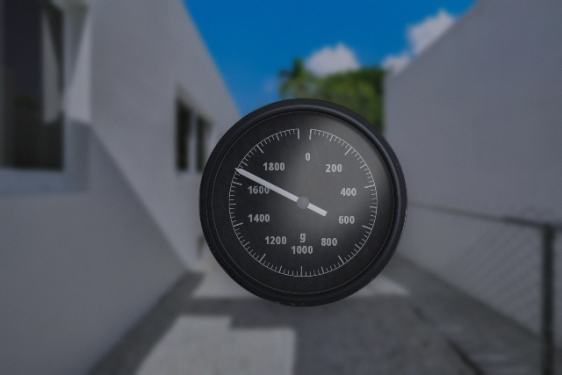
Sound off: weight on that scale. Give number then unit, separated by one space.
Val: 1660 g
